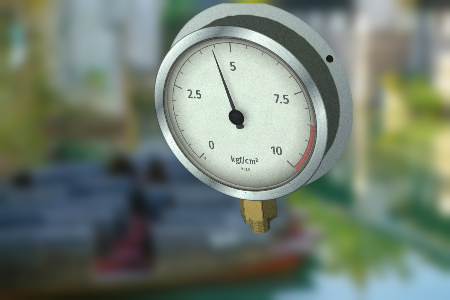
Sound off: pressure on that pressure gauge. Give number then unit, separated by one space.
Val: 4.5 kg/cm²
